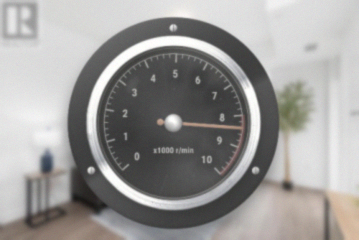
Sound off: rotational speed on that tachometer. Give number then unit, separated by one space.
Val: 8400 rpm
